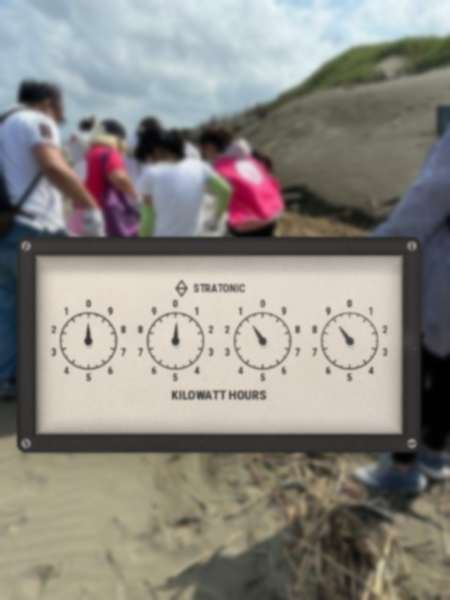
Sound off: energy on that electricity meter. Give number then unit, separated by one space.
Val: 9 kWh
